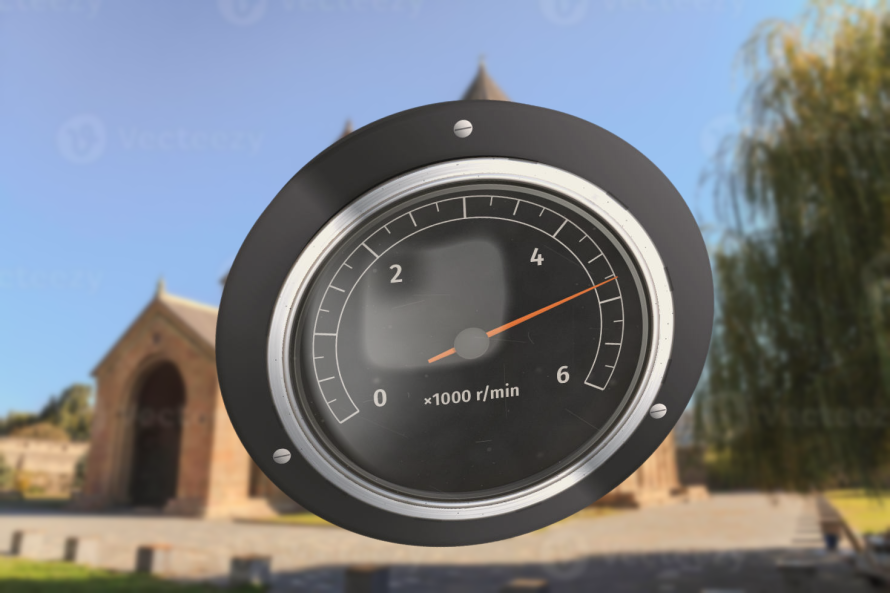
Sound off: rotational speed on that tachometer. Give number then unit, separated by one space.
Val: 4750 rpm
